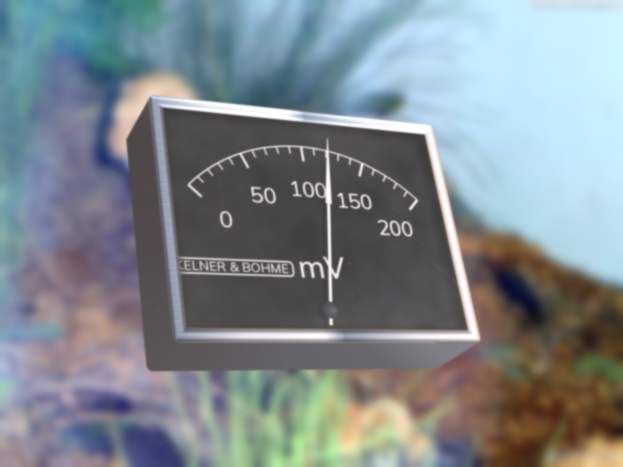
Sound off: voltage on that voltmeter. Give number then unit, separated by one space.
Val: 120 mV
